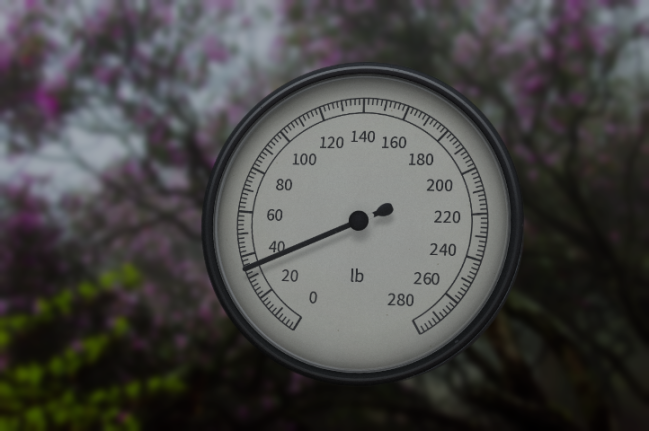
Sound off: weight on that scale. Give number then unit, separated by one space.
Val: 34 lb
